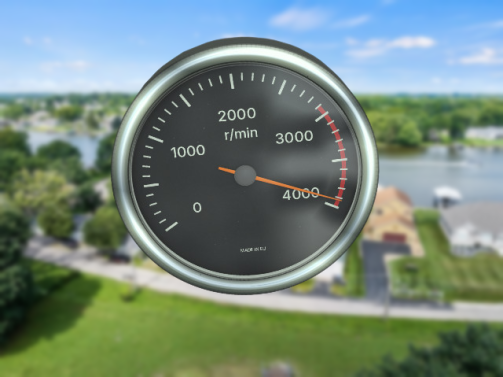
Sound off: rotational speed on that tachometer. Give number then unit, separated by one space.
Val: 3900 rpm
